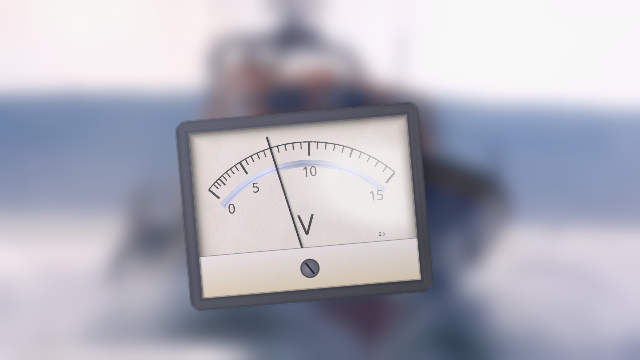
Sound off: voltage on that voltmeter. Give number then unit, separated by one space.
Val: 7.5 V
